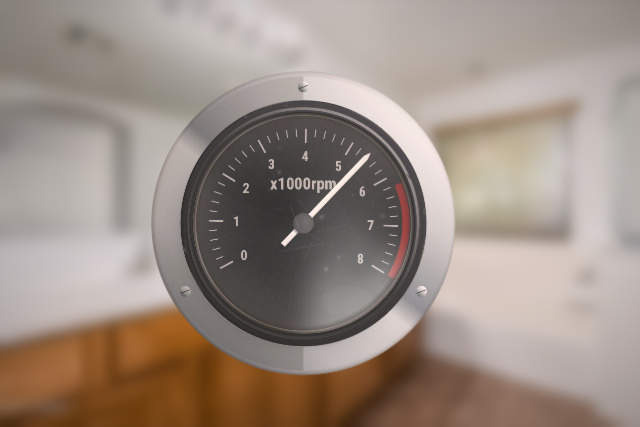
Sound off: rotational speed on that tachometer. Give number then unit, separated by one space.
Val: 5400 rpm
